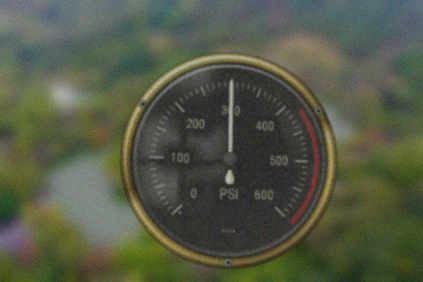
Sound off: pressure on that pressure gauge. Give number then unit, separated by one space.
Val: 300 psi
